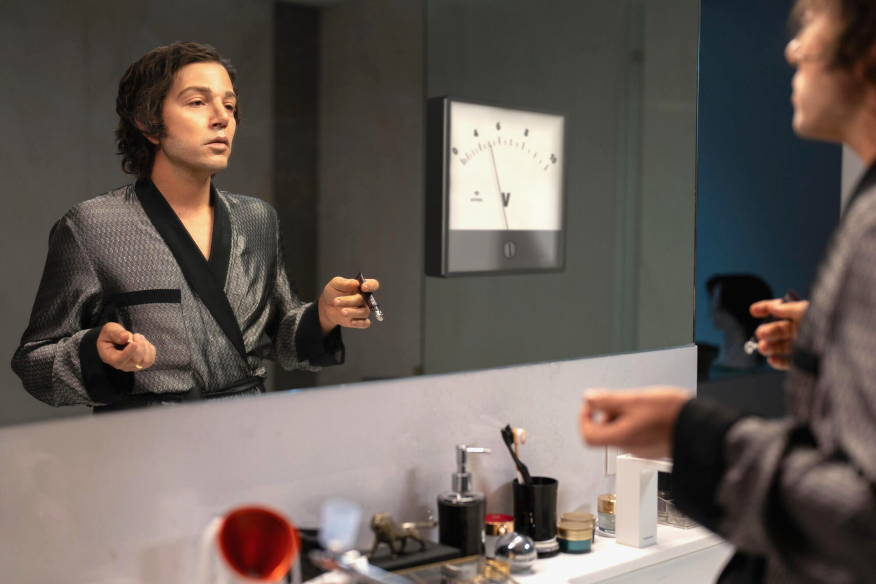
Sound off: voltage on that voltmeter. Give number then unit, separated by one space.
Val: 5 V
